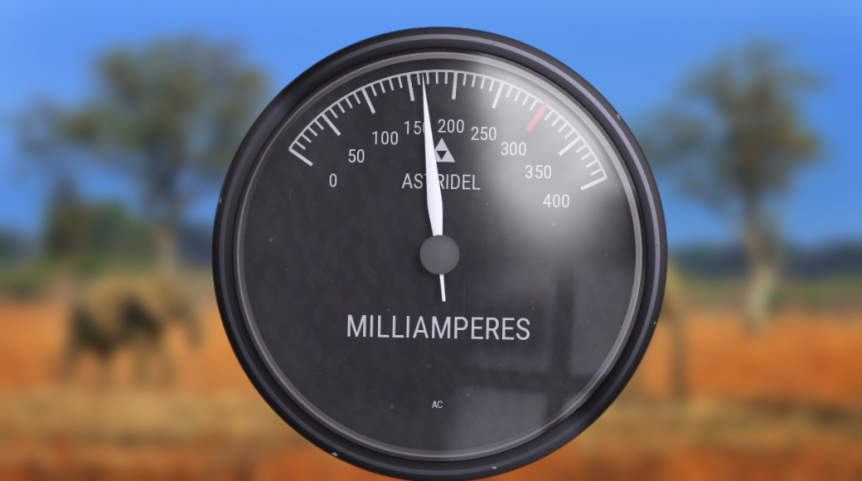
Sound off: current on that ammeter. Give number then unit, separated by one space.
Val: 165 mA
